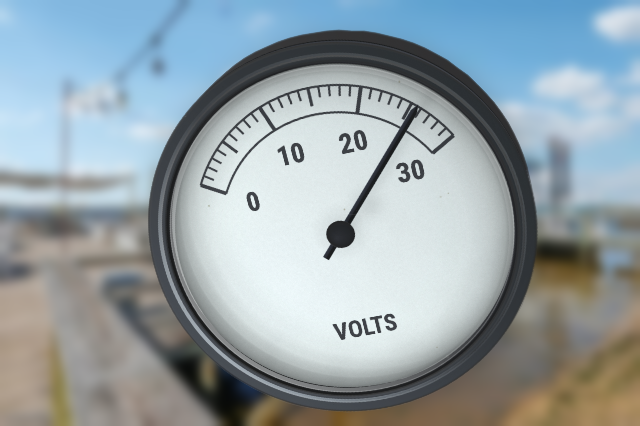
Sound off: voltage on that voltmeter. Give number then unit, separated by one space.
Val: 25.5 V
